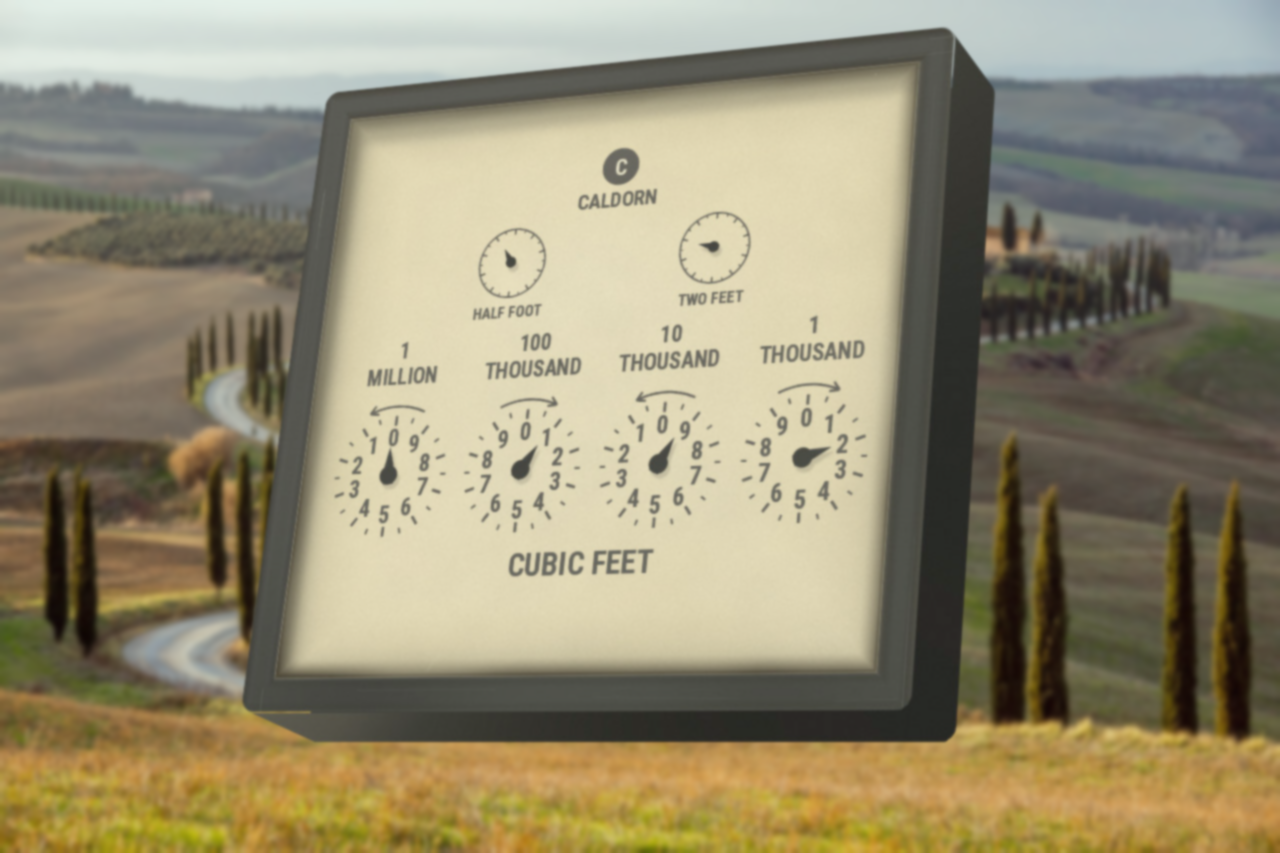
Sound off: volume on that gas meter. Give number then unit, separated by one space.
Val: 9200 ft³
